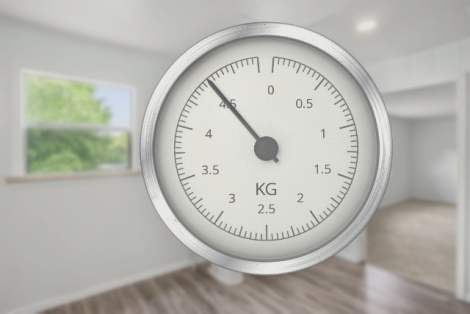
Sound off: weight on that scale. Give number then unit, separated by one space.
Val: 4.5 kg
